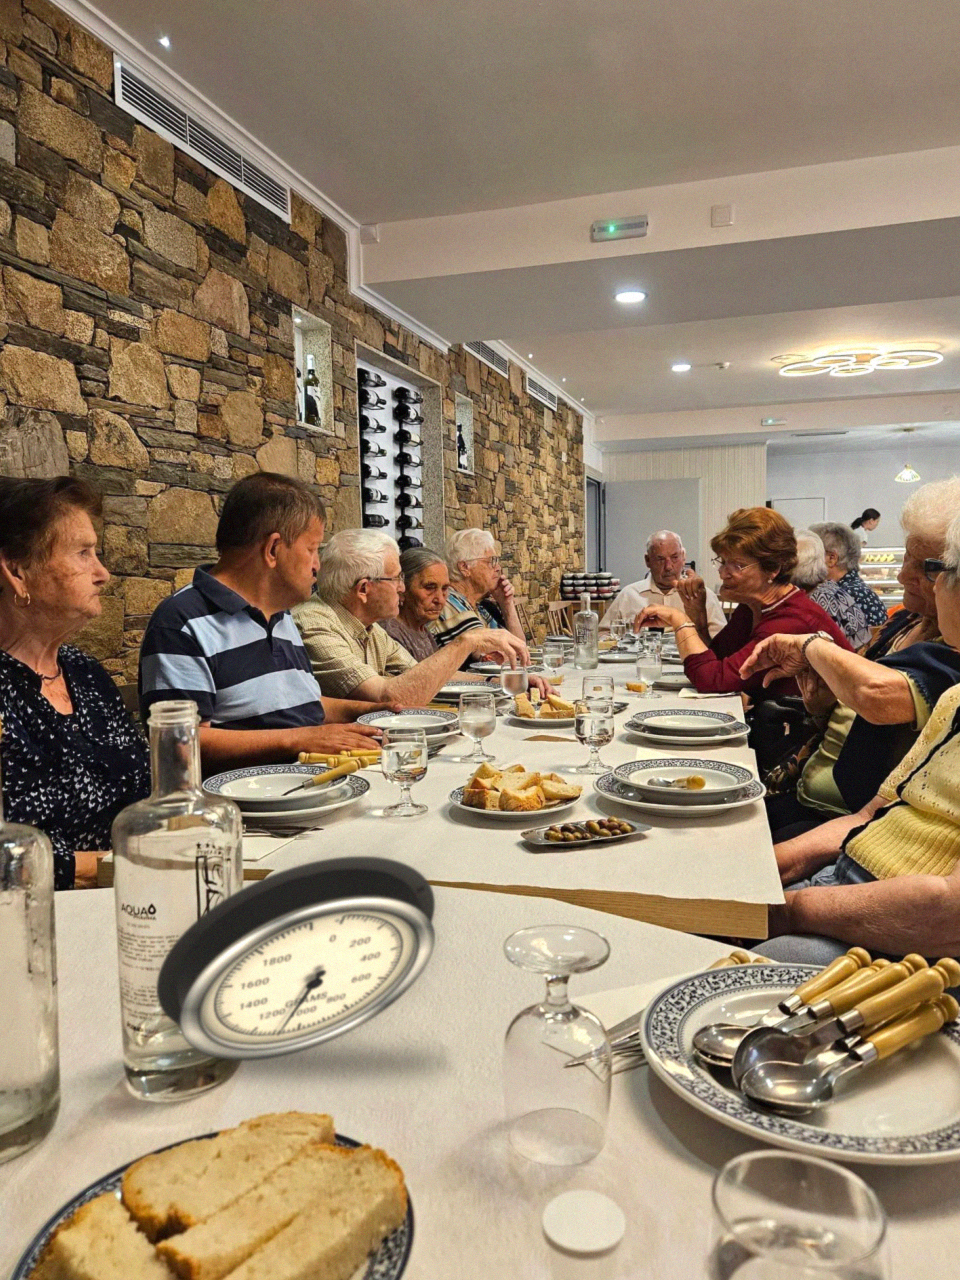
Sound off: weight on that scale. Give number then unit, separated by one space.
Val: 1100 g
